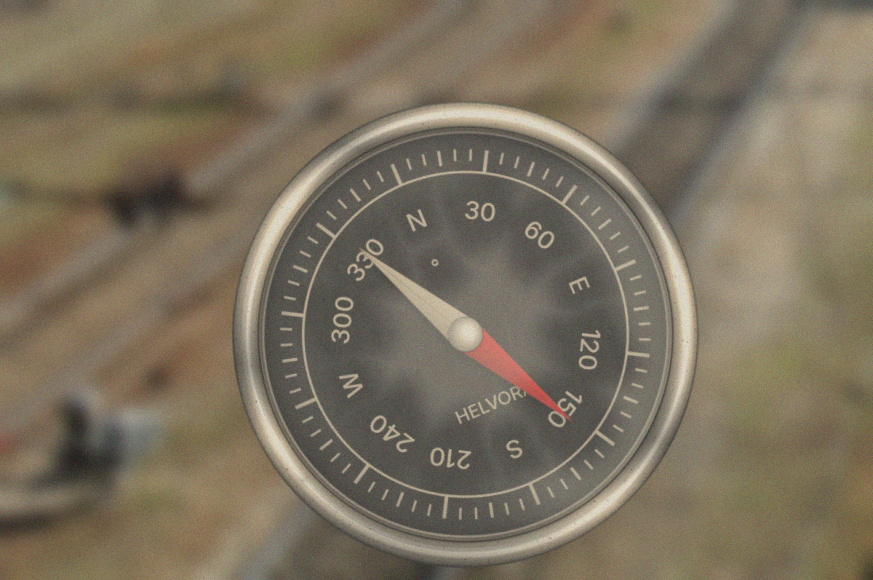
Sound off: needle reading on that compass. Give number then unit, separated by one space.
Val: 152.5 °
